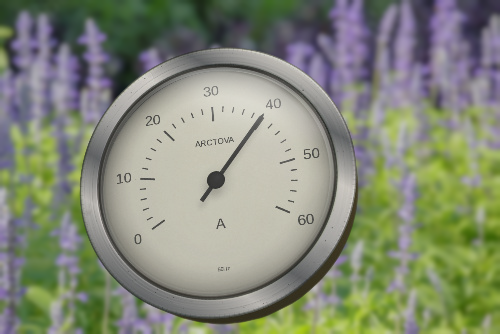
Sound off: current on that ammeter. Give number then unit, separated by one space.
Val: 40 A
